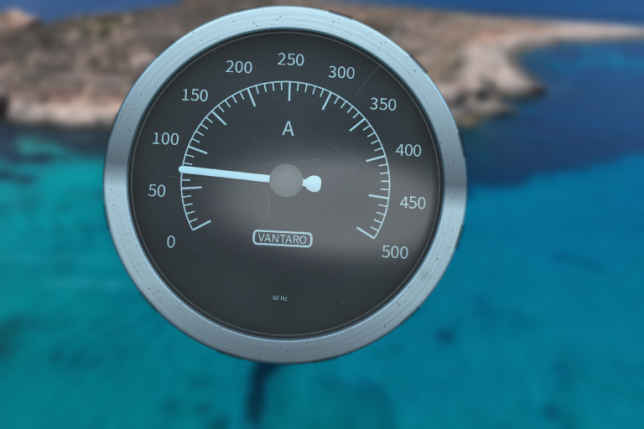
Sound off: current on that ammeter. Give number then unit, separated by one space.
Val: 70 A
